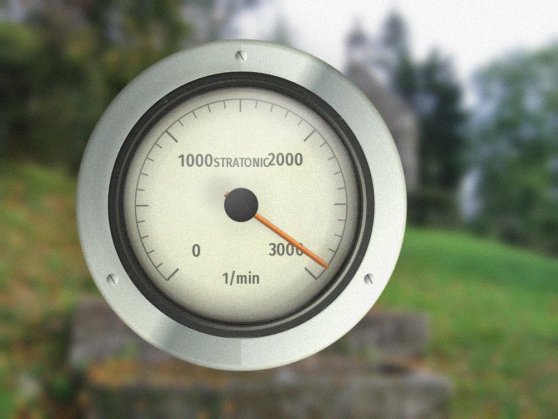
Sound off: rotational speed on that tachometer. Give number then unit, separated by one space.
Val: 2900 rpm
